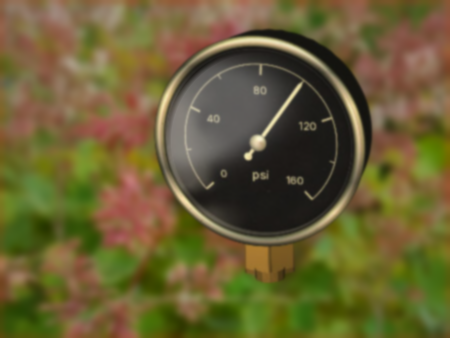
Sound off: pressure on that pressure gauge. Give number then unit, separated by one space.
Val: 100 psi
